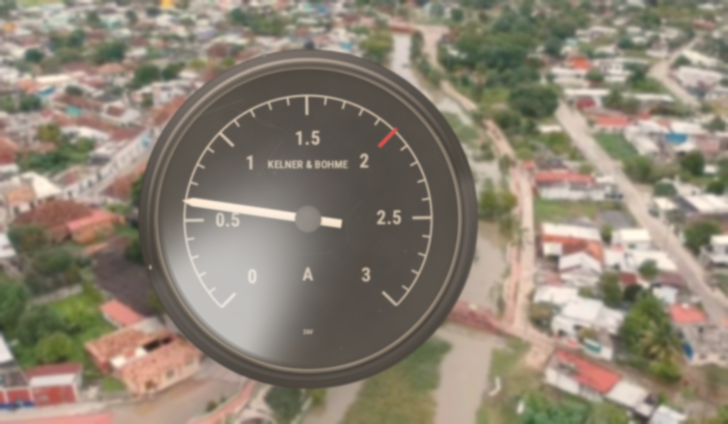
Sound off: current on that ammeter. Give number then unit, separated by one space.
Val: 0.6 A
